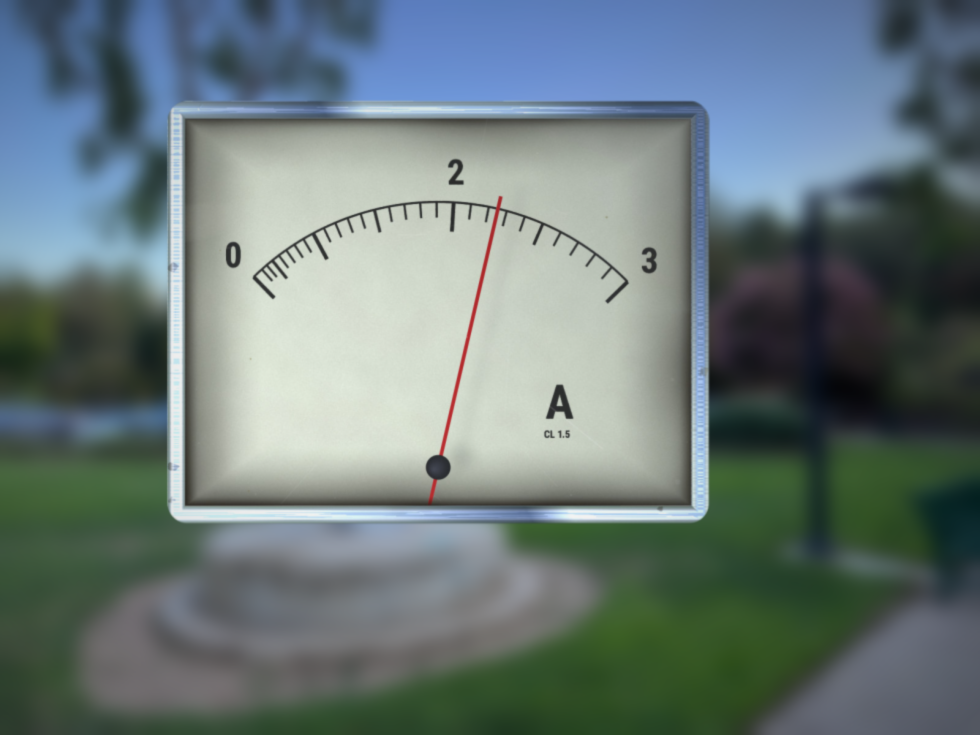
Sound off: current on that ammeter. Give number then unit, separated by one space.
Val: 2.25 A
